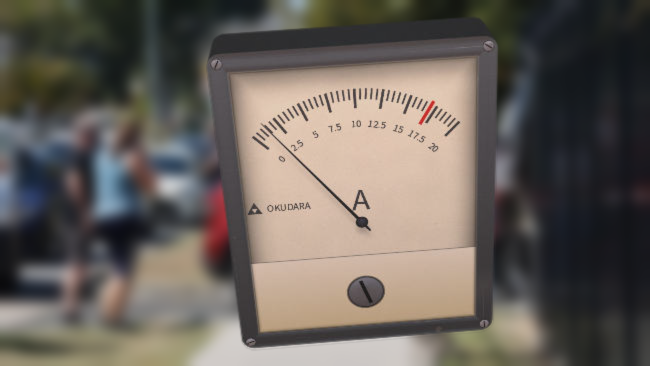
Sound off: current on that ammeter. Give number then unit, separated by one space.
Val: 1.5 A
